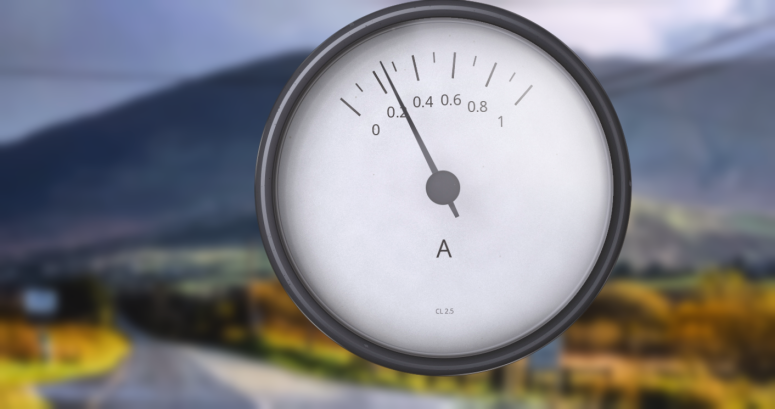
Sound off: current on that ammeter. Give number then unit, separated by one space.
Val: 0.25 A
